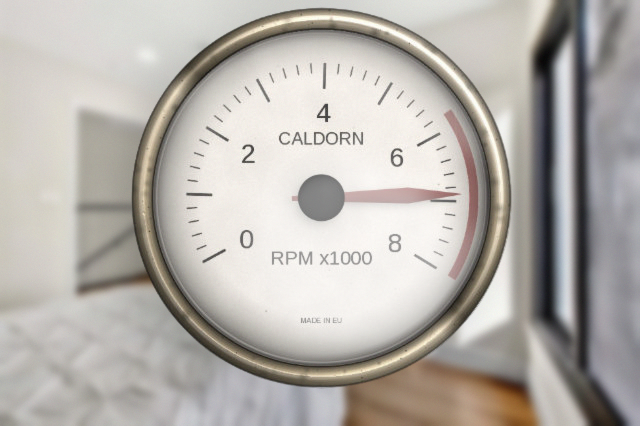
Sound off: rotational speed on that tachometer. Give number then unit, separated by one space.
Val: 6900 rpm
